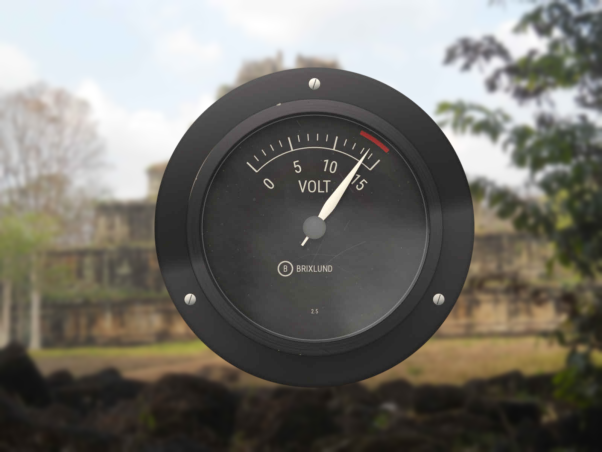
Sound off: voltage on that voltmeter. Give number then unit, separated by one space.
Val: 13.5 V
